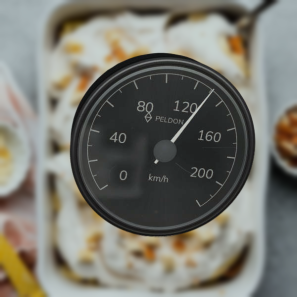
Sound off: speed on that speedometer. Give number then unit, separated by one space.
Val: 130 km/h
